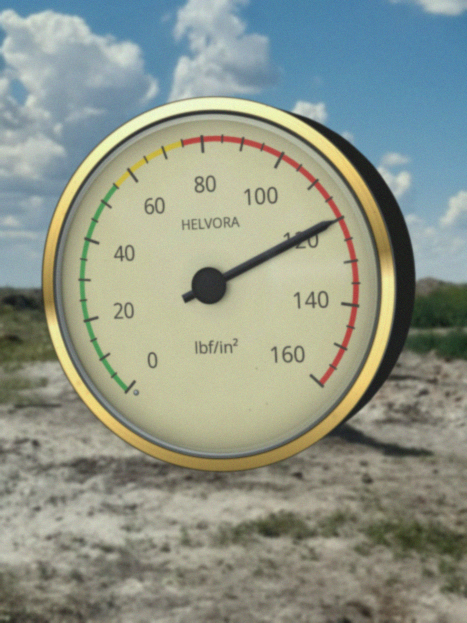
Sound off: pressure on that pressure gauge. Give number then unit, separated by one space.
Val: 120 psi
